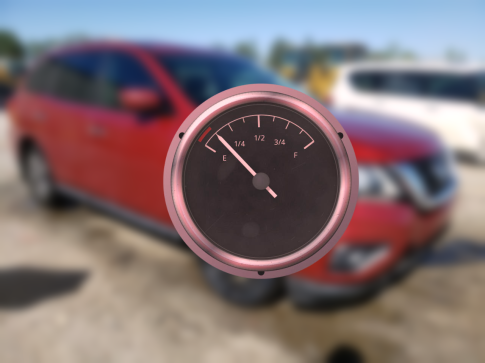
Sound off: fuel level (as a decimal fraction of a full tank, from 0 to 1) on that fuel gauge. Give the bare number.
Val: 0.125
